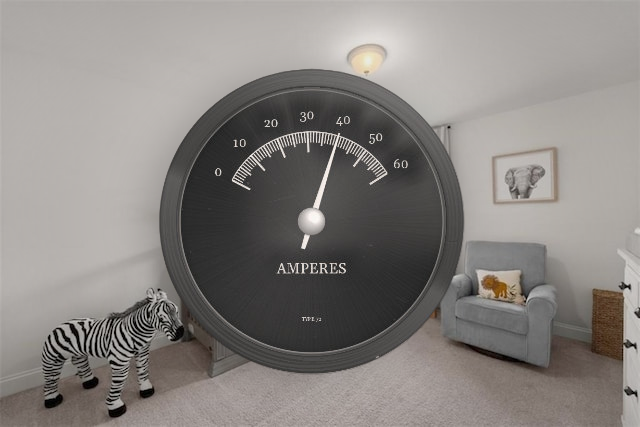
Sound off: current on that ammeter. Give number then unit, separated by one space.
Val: 40 A
